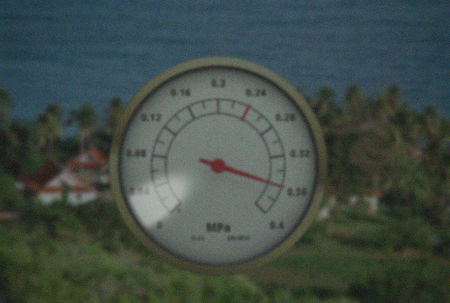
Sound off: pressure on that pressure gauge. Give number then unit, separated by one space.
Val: 0.36 MPa
